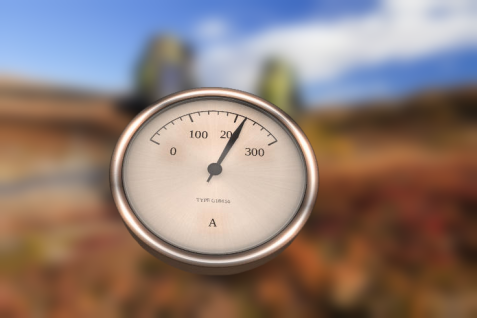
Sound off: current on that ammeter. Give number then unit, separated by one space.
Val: 220 A
